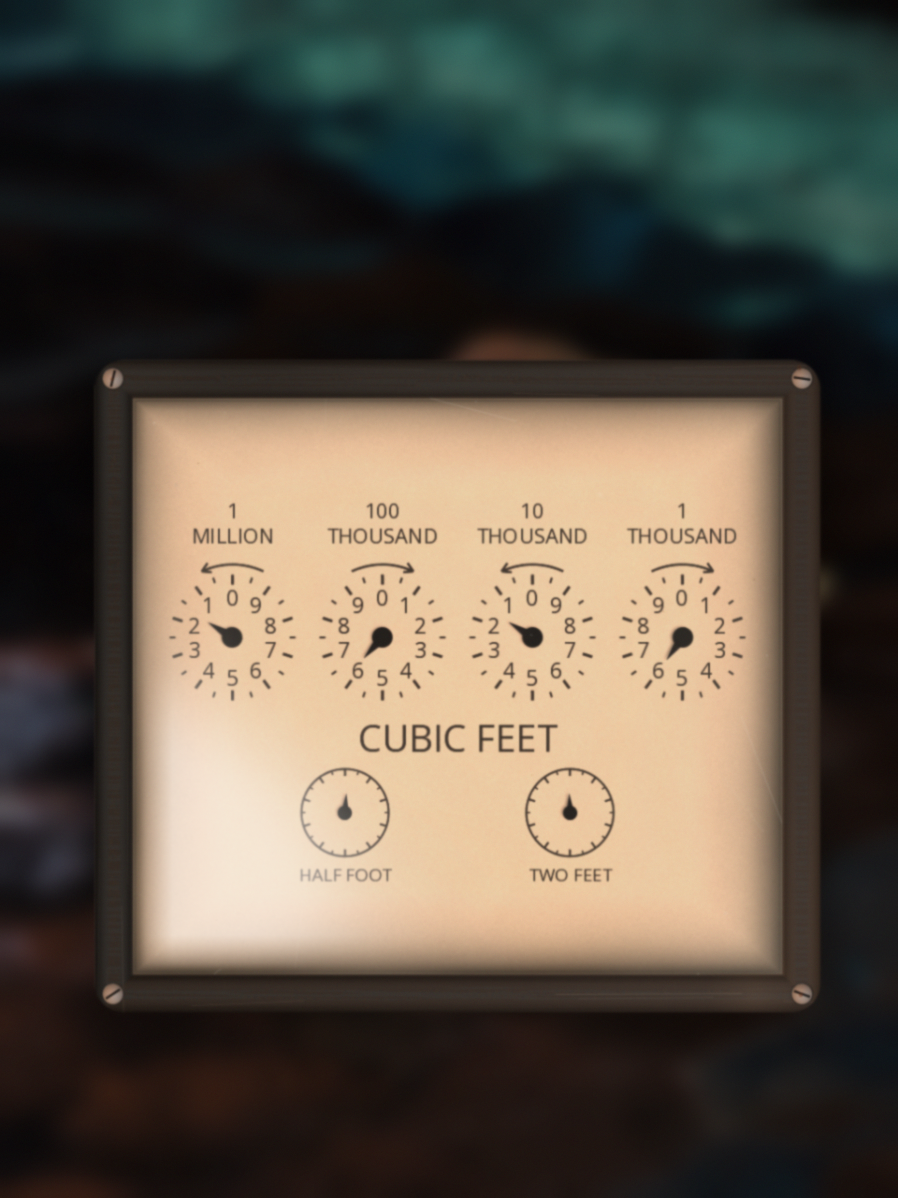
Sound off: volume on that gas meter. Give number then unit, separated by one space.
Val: 161600 ft³
